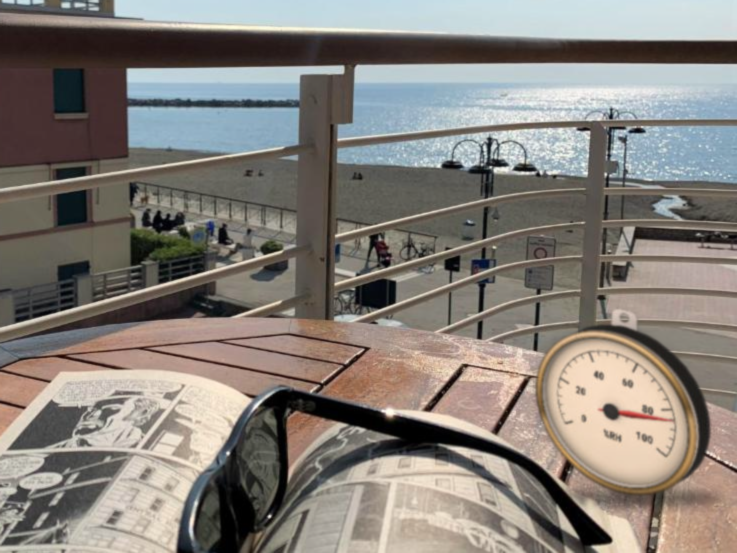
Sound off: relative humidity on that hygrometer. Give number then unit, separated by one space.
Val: 84 %
